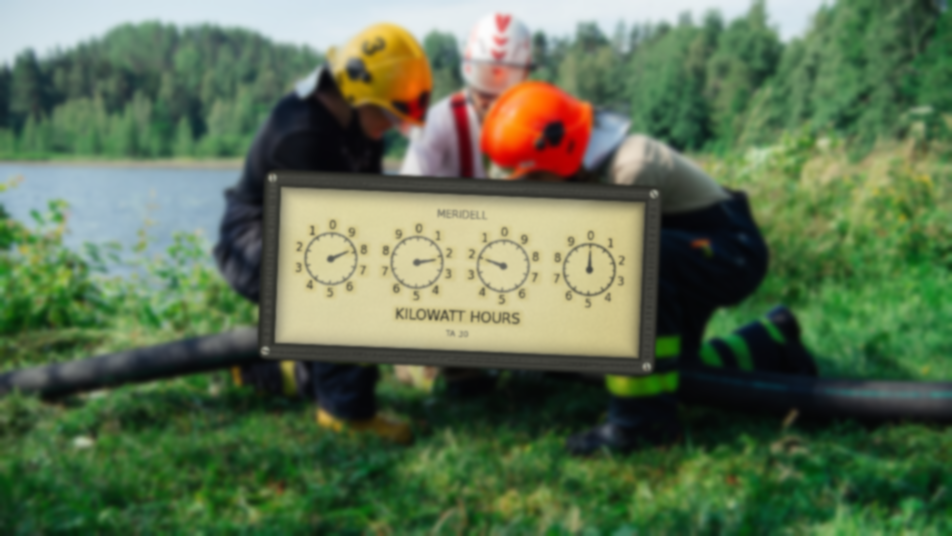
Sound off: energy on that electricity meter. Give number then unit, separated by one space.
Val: 8220 kWh
